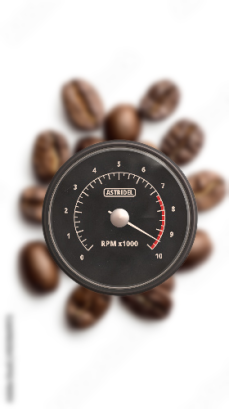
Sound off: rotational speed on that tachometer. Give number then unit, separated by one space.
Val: 9500 rpm
